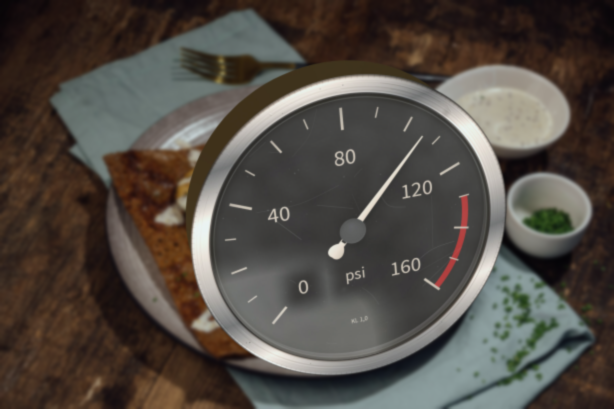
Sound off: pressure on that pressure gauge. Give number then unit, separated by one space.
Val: 105 psi
